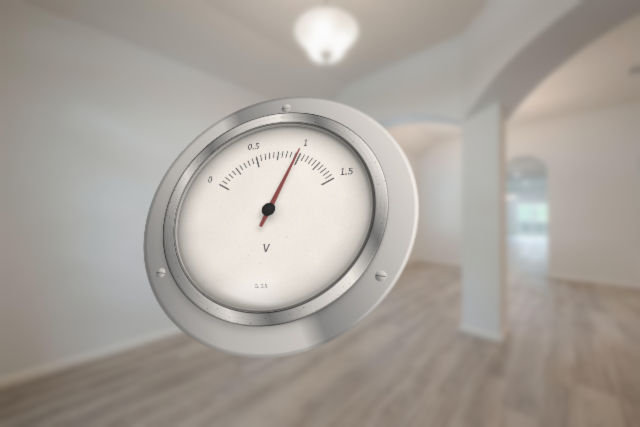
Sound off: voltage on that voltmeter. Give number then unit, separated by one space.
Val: 1 V
